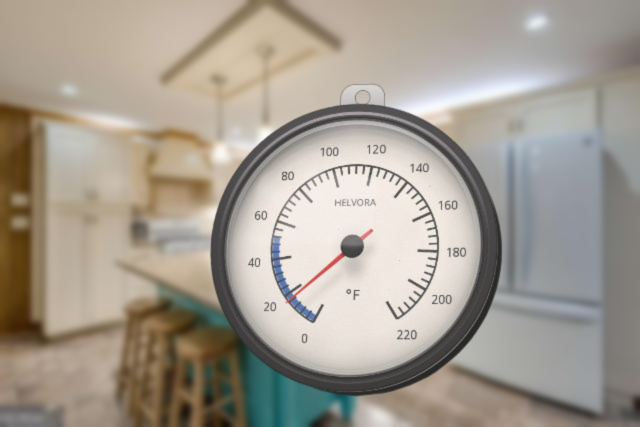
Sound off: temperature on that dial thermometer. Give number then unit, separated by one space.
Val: 16 °F
